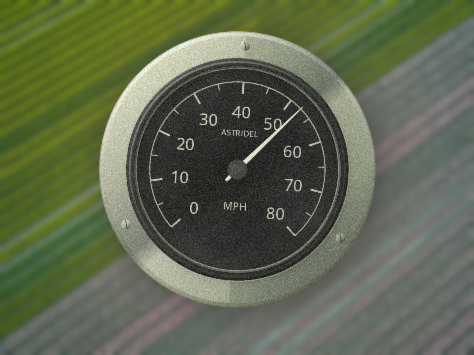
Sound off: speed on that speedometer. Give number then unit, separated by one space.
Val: 52.5 mph
